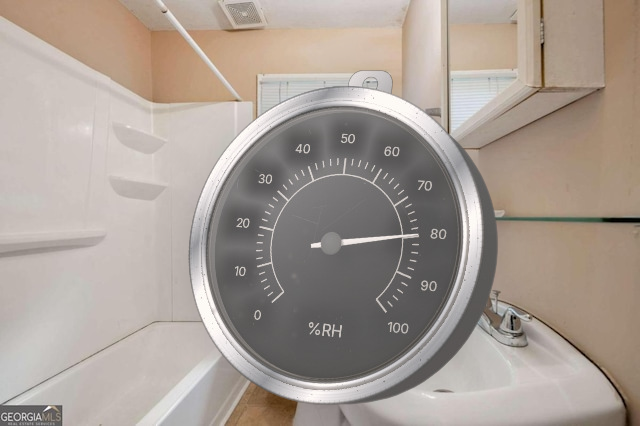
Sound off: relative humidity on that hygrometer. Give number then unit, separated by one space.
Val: 80 %
